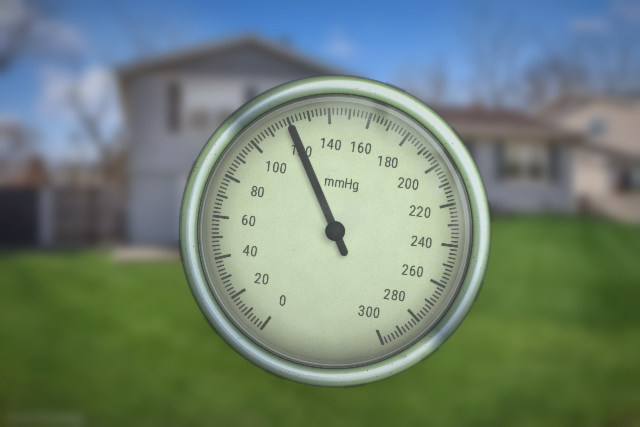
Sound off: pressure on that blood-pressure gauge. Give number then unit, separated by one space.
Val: 120 mmHg
